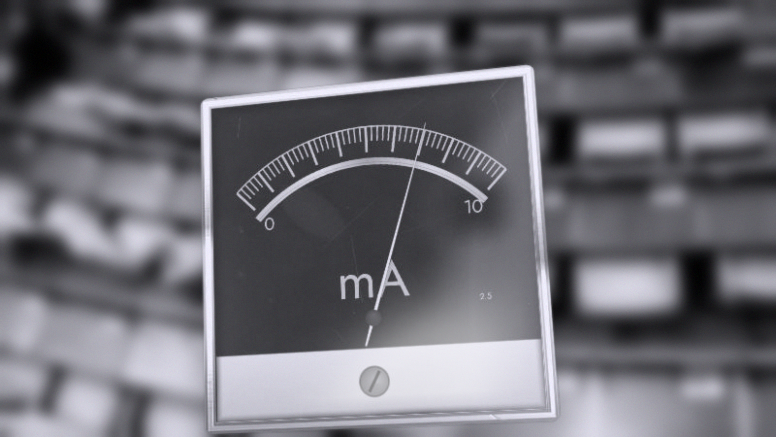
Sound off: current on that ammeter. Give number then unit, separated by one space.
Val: 7 mA
